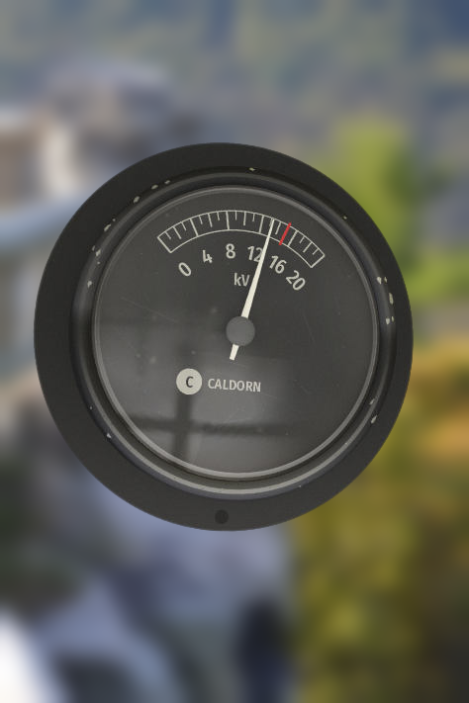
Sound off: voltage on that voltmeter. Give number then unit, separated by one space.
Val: 13 kV
